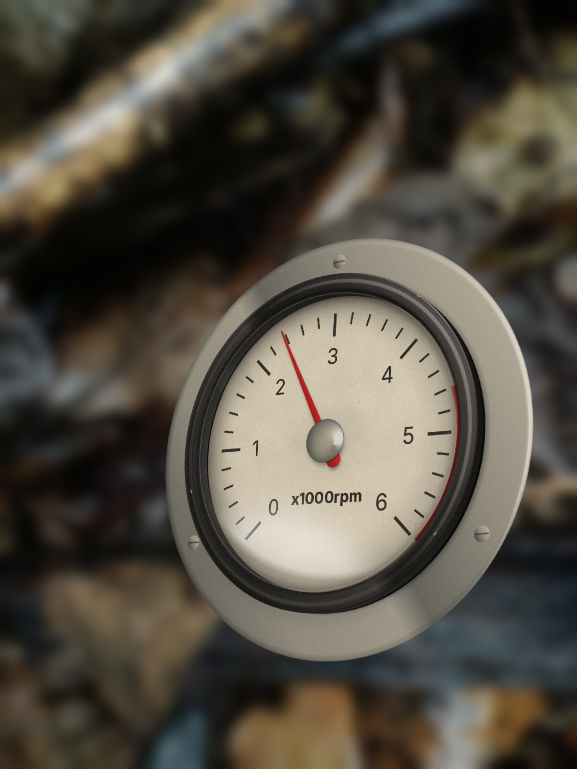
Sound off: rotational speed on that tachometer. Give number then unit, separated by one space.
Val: 2400 rpm
